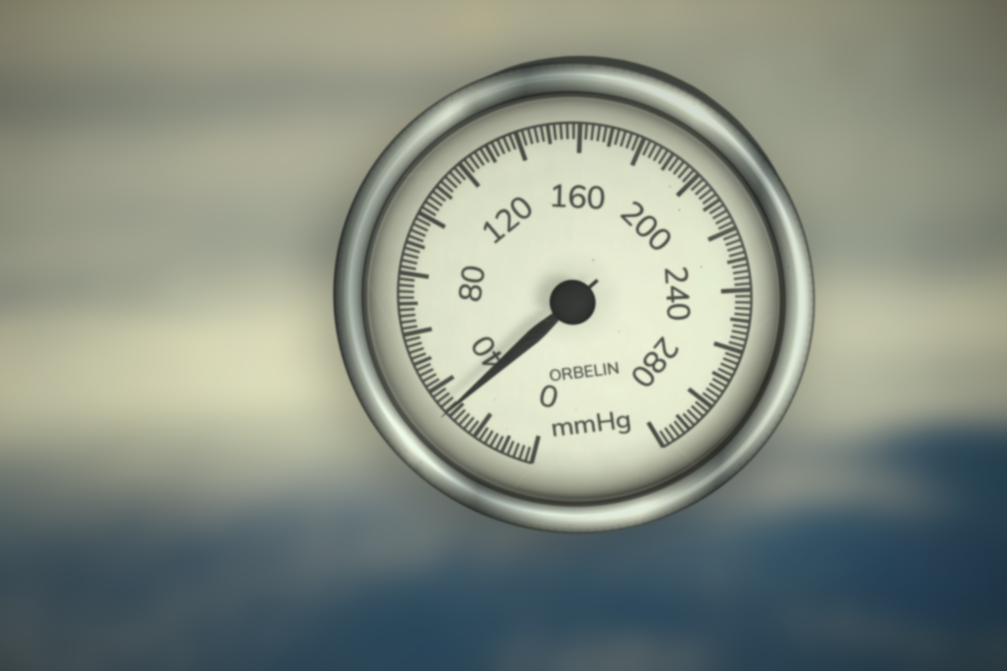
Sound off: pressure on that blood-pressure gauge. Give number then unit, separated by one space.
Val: 32 mmHg
